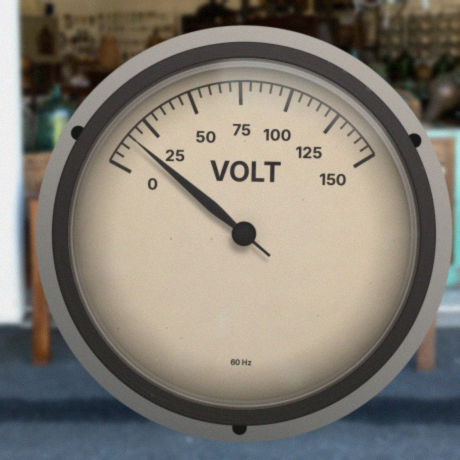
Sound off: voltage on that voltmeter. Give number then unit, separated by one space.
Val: 15 V
